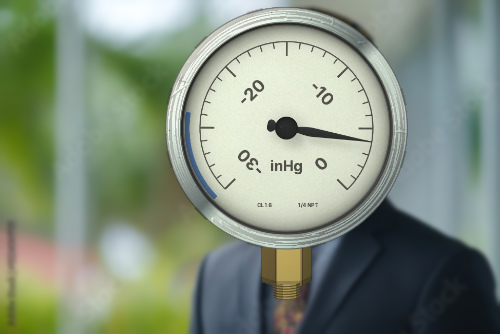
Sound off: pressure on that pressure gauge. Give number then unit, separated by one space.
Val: -4 inHg
